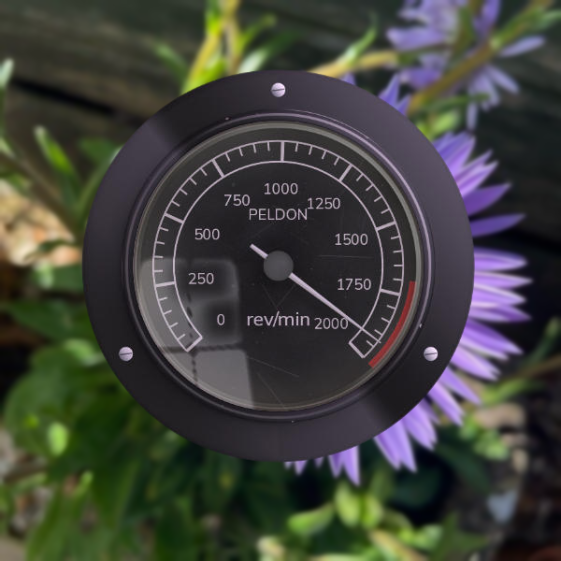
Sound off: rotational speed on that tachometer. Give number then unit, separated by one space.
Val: 1925 rpm
